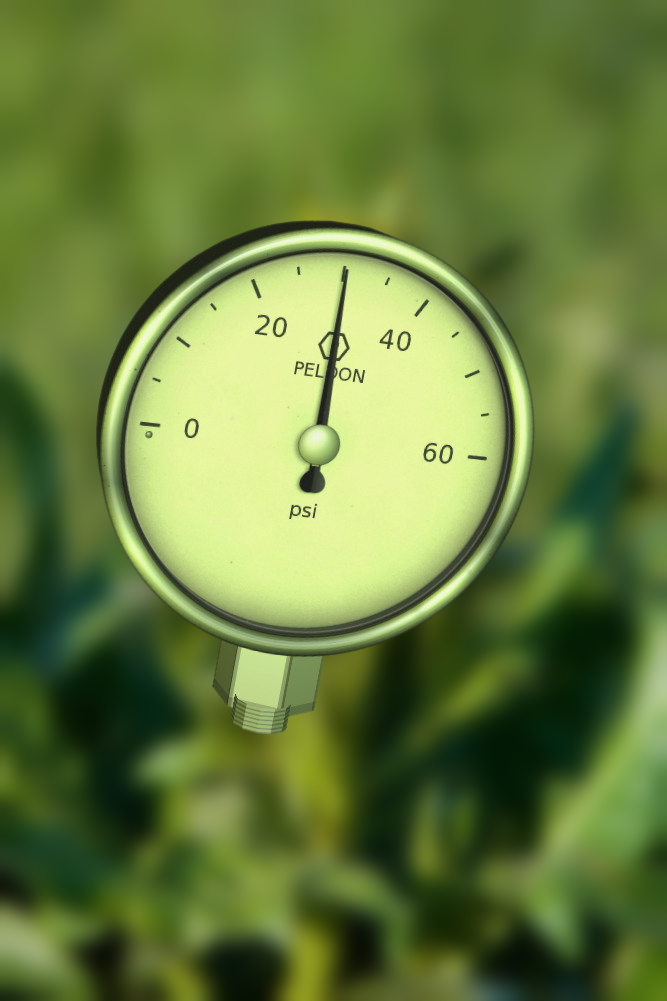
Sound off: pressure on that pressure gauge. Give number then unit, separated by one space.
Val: 30 psi
